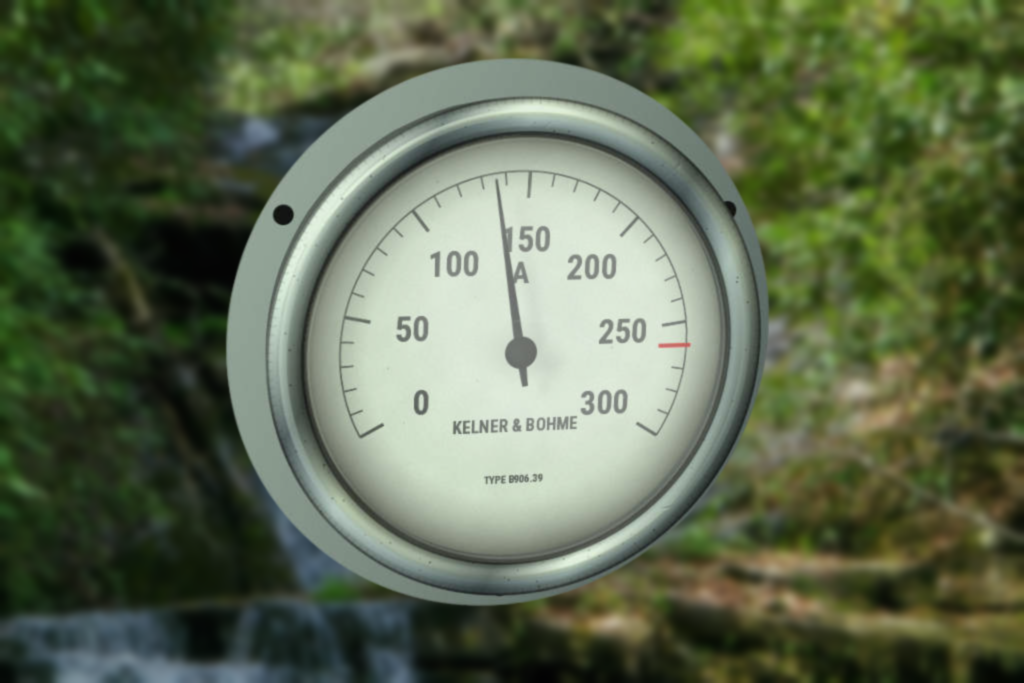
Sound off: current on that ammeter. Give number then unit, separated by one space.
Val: 135 A
